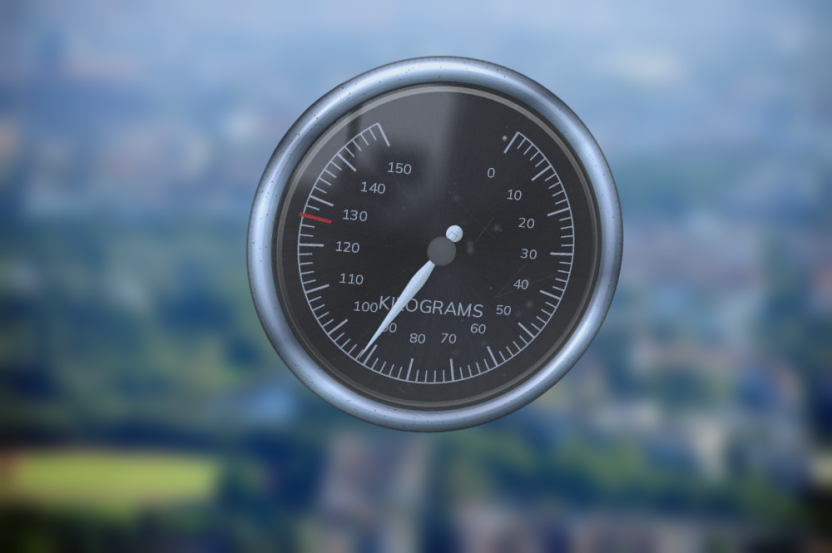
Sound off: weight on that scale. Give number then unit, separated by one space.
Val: 92 kg
